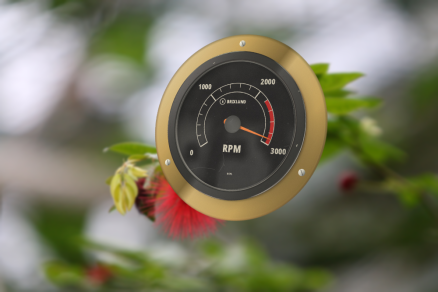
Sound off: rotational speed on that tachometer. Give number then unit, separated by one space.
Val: 2900 rpm
